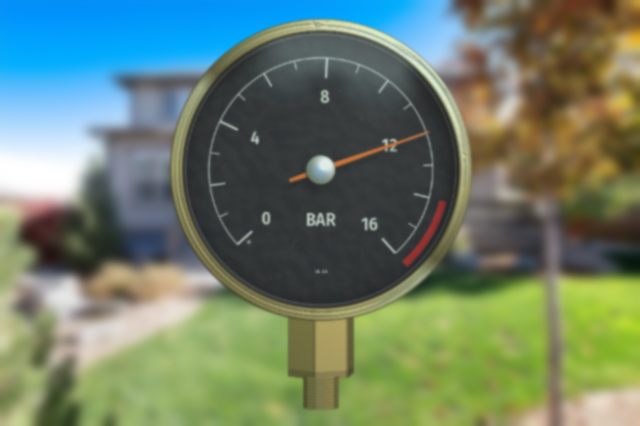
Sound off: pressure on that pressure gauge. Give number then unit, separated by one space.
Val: 12 bar
